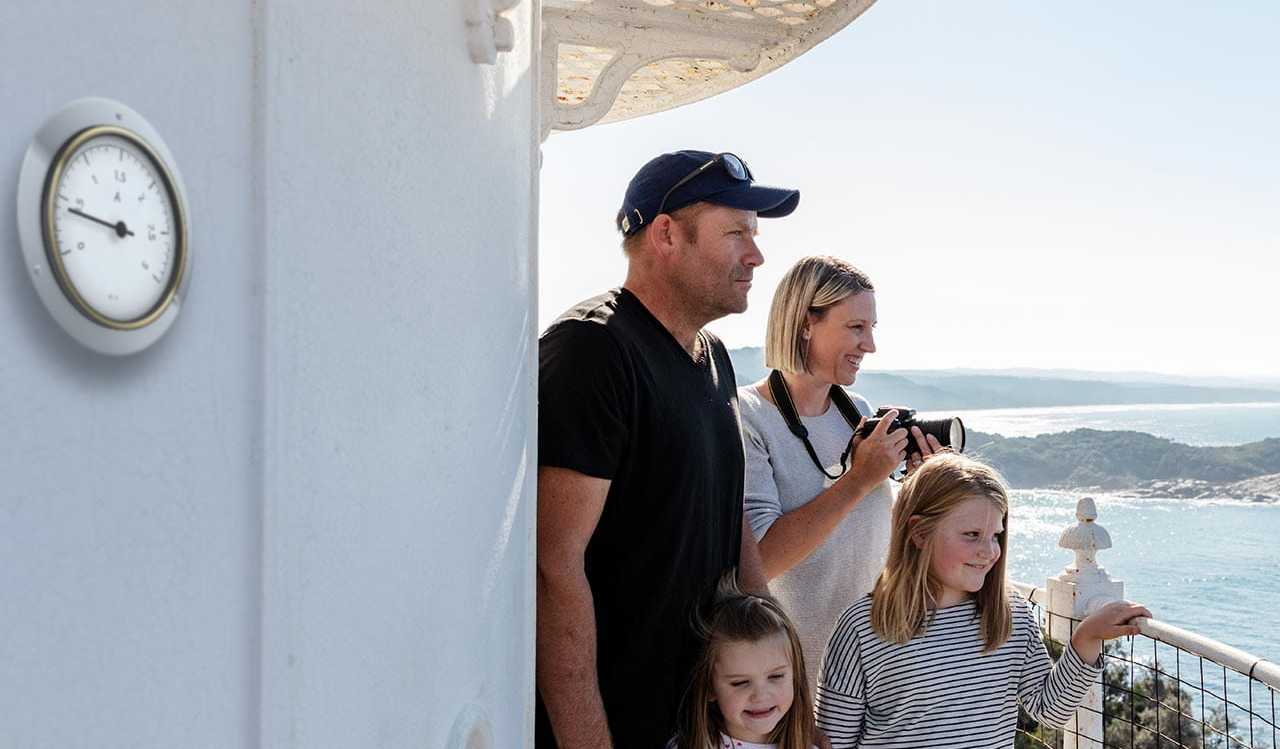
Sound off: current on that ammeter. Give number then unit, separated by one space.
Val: 0.4 A
